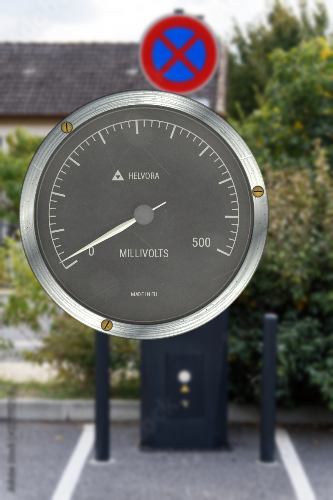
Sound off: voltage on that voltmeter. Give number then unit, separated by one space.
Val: 10 mV
